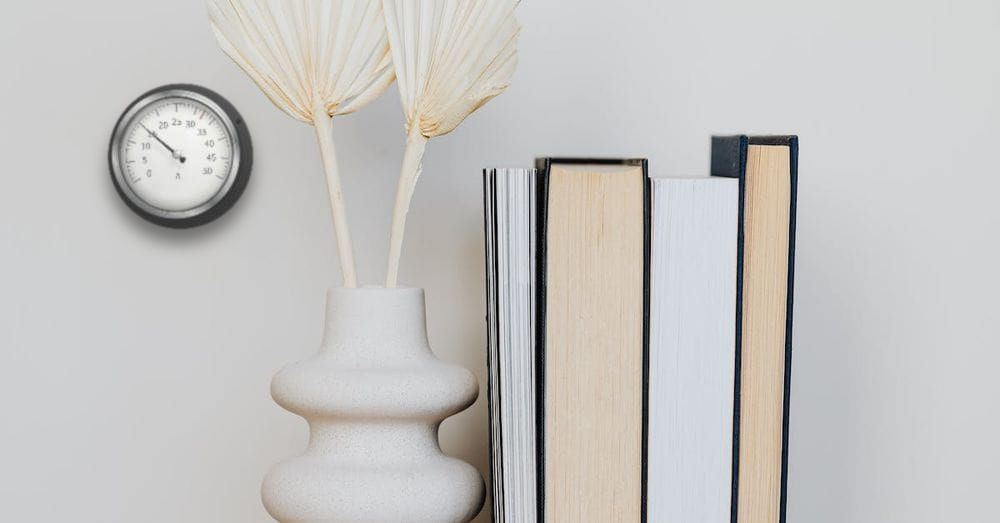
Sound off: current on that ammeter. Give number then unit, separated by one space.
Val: 15 A
